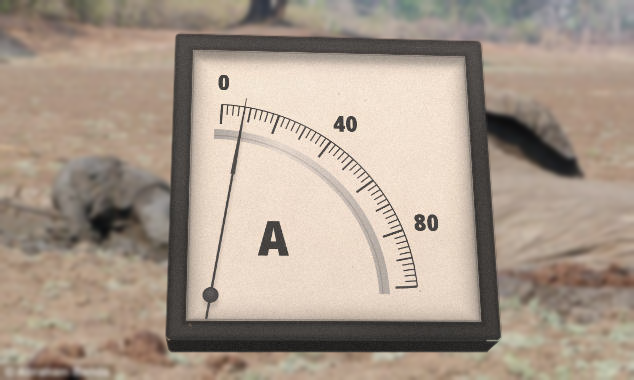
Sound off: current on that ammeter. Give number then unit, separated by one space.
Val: 8 A
